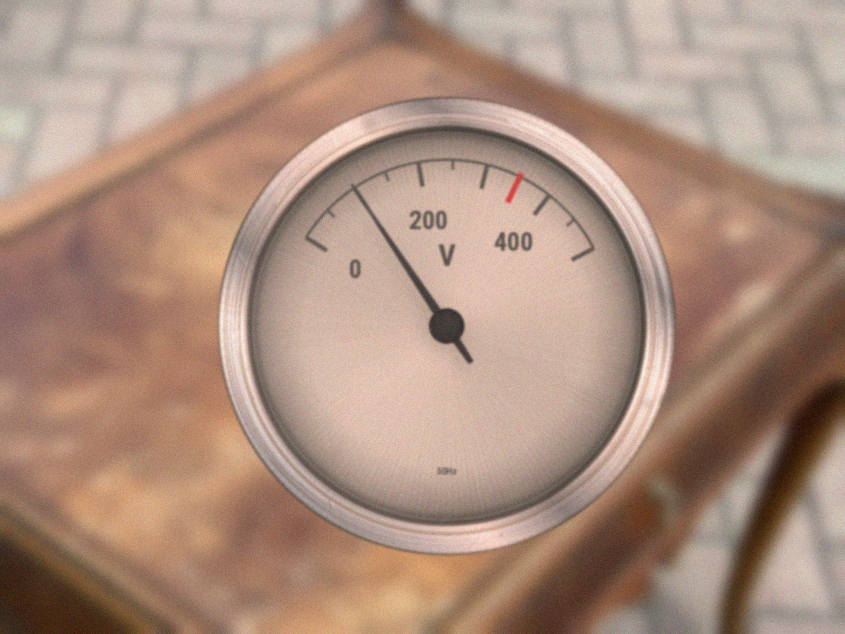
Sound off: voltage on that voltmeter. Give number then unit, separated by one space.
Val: 100 V
